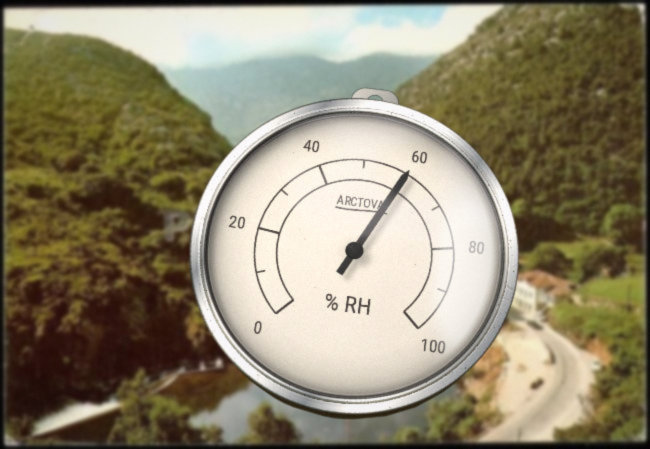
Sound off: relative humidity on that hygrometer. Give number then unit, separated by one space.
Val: 60 %
